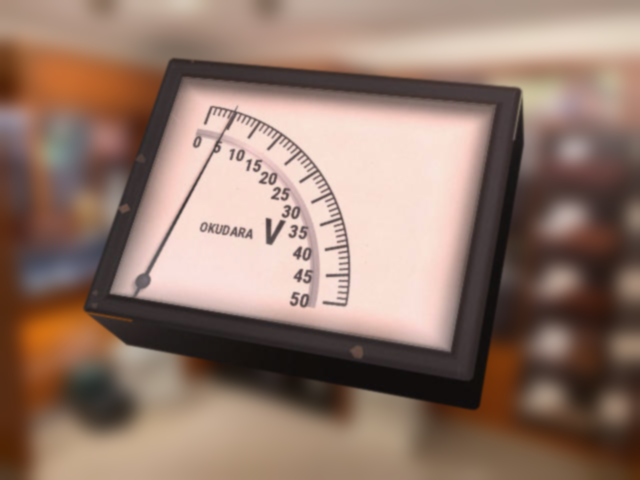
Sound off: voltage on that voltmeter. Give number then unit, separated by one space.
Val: 5 V
